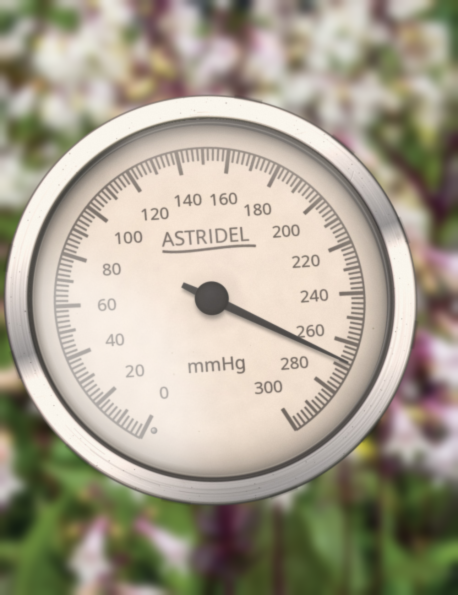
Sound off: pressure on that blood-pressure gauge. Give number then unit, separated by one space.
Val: 268 mmHg
